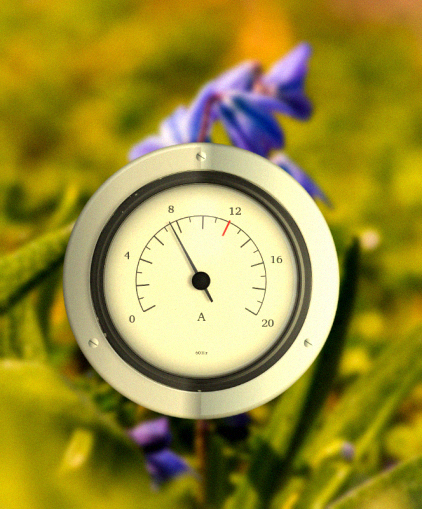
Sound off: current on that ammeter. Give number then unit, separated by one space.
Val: 7.5 A
